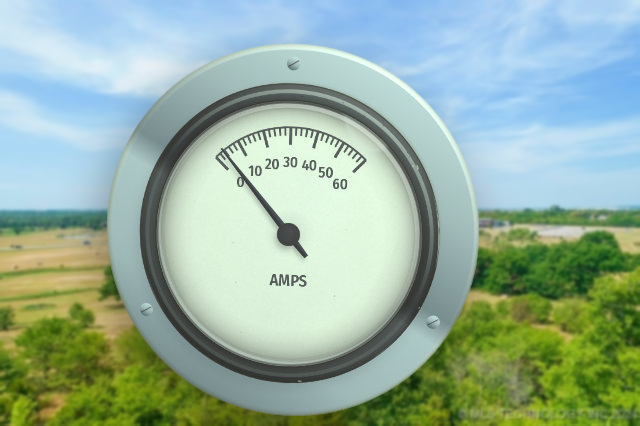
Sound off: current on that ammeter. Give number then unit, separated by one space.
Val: 4 A
